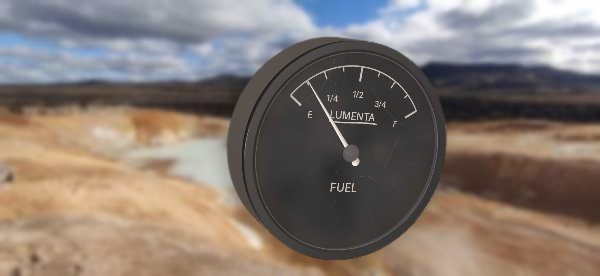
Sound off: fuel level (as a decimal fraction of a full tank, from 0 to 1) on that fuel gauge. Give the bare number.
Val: 0.125
